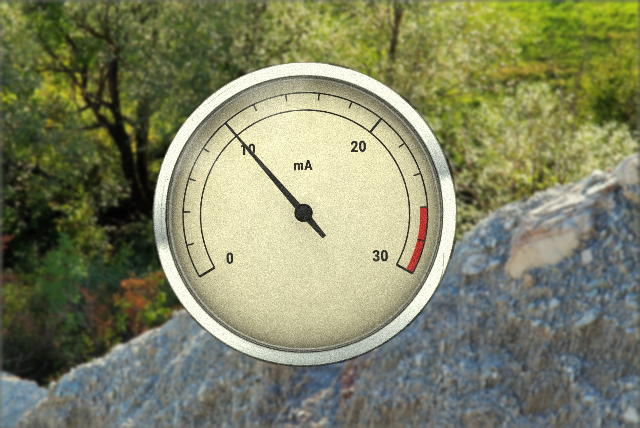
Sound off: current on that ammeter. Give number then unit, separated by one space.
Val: 10 mA
